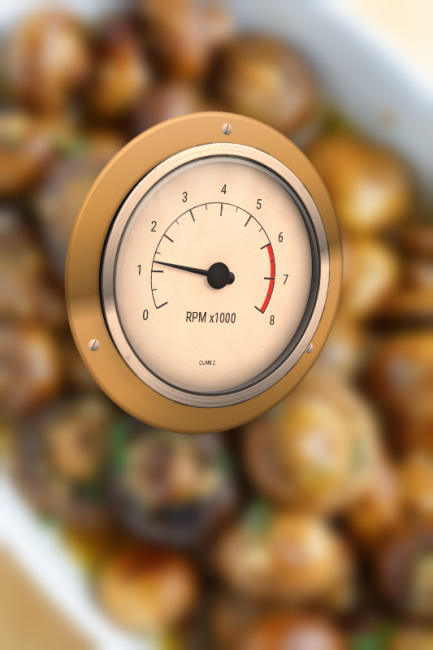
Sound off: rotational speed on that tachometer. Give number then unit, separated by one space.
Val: 1250 rpm
